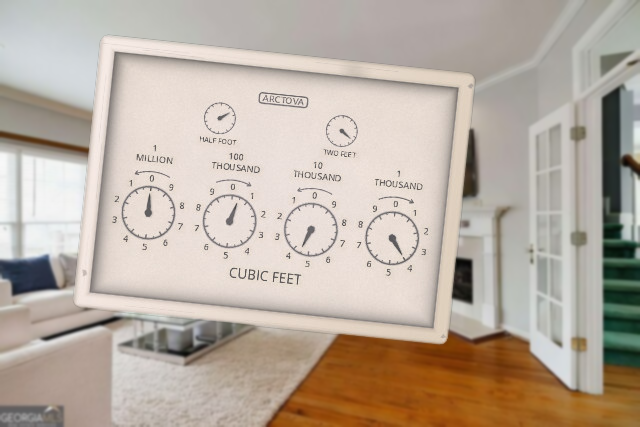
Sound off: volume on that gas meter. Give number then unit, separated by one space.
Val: 4400 ft³
